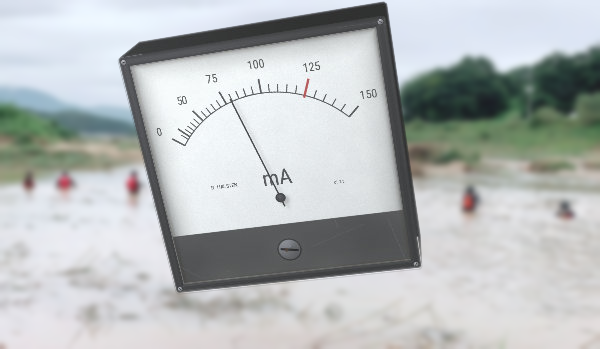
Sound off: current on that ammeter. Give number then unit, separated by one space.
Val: 80 mA
